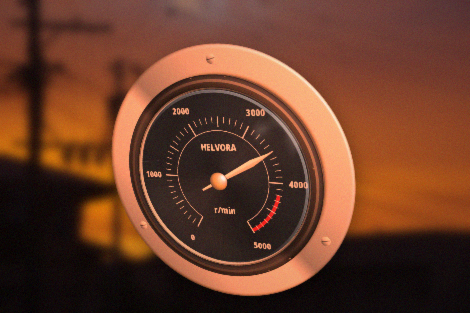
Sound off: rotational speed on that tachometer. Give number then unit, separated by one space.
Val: 3500 rpm
